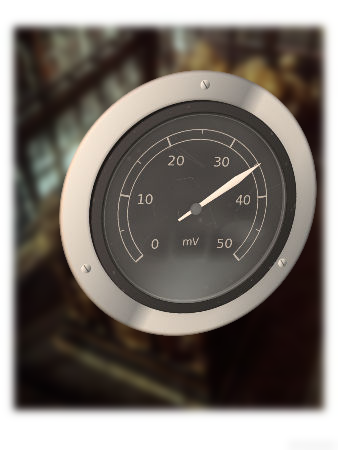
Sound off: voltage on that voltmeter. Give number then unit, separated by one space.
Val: 35 mV
